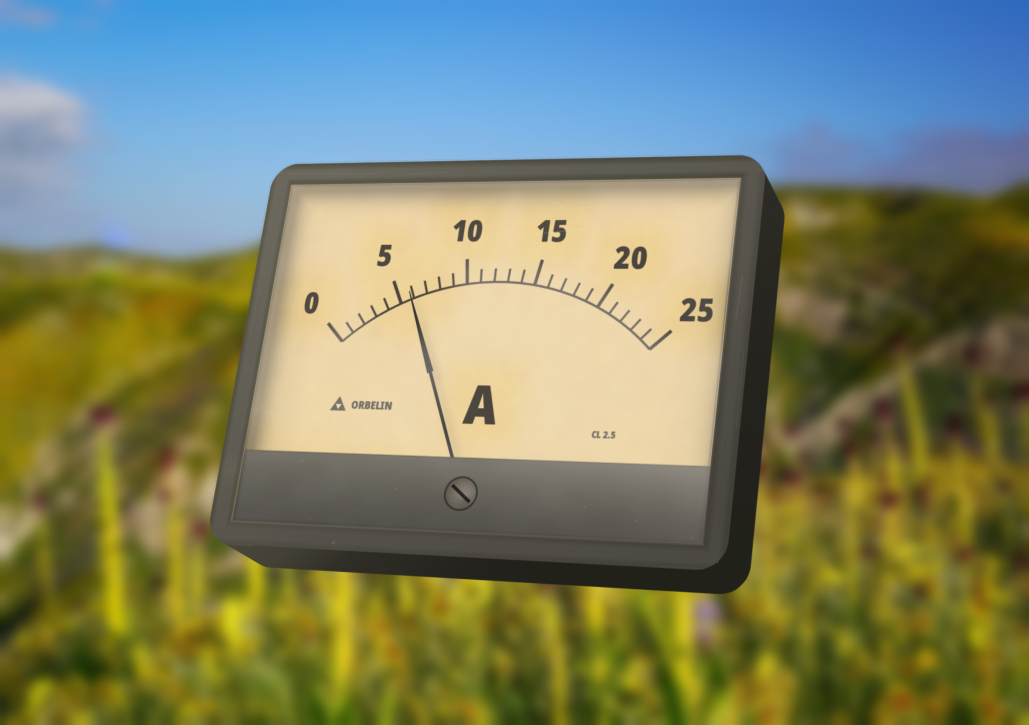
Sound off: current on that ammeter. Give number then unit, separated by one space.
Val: 6 A
